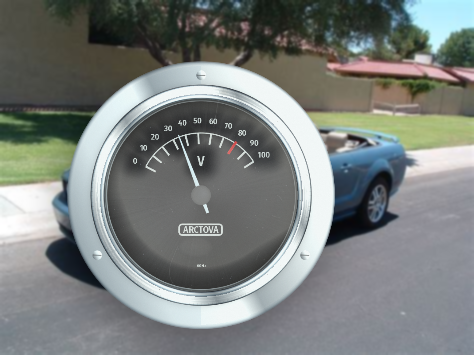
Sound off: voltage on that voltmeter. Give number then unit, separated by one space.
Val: 35 V
